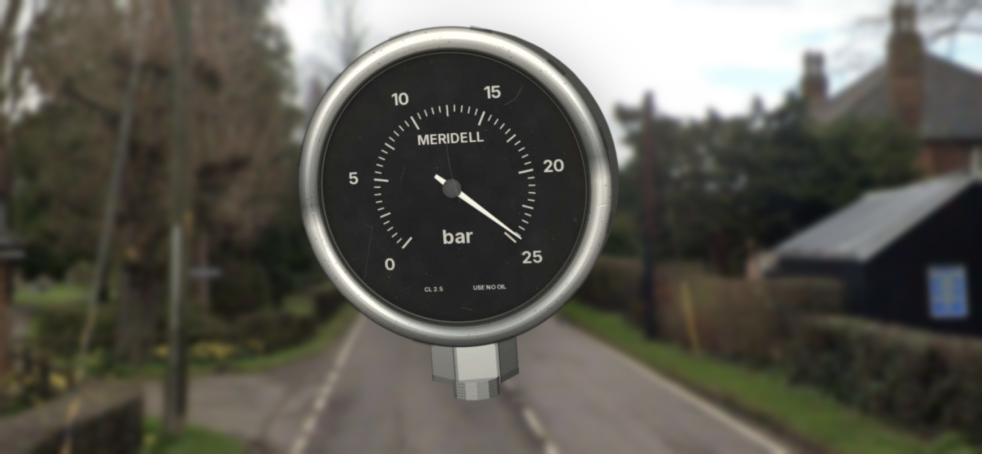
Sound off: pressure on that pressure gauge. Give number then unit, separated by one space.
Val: 24.5 bar
